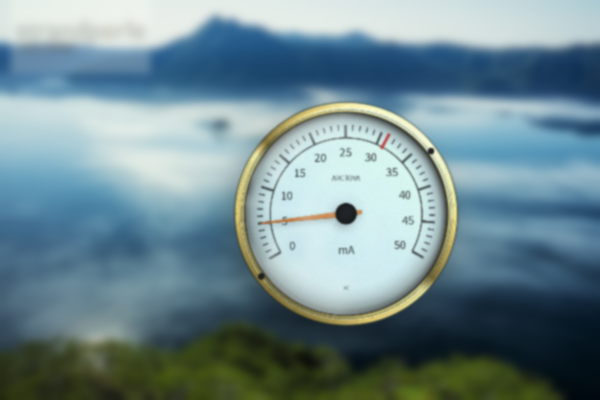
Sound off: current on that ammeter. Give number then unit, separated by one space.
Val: 5 mA
